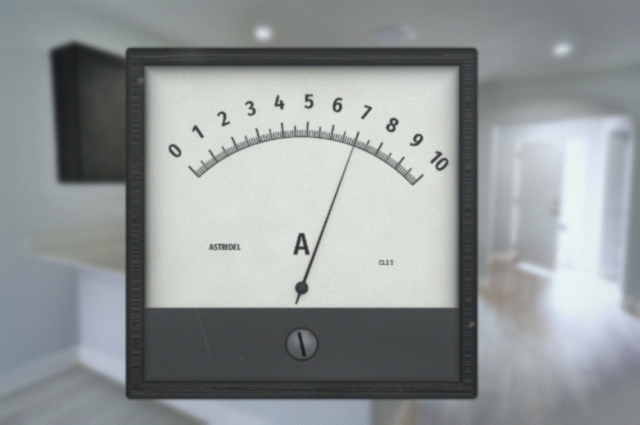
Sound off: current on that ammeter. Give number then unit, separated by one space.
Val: 7 A
